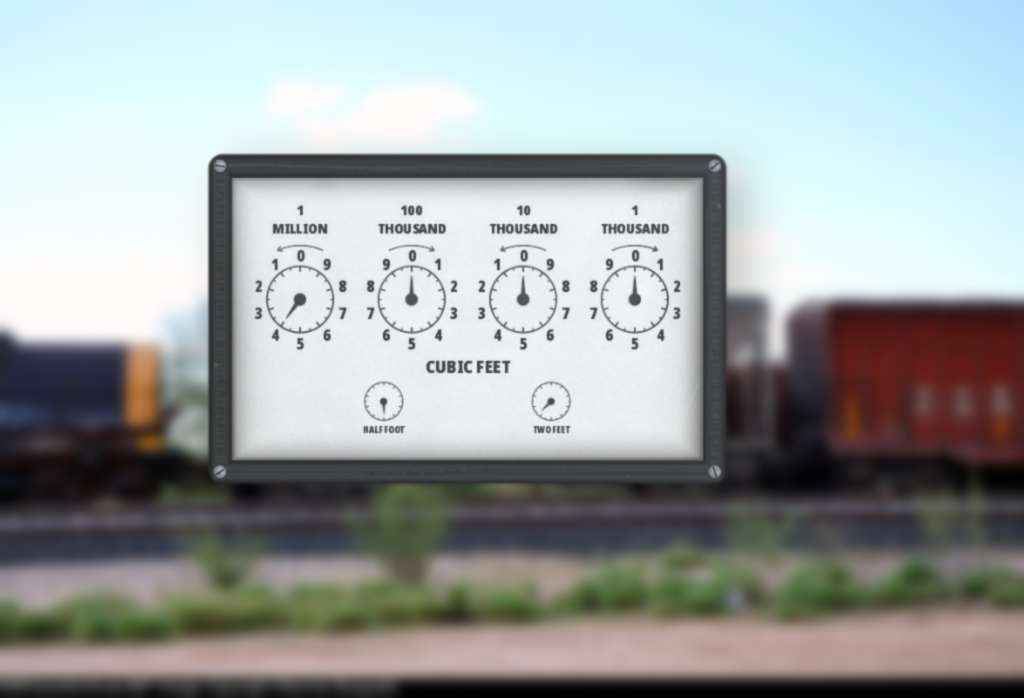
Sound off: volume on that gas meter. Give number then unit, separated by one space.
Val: 400000 ft³
